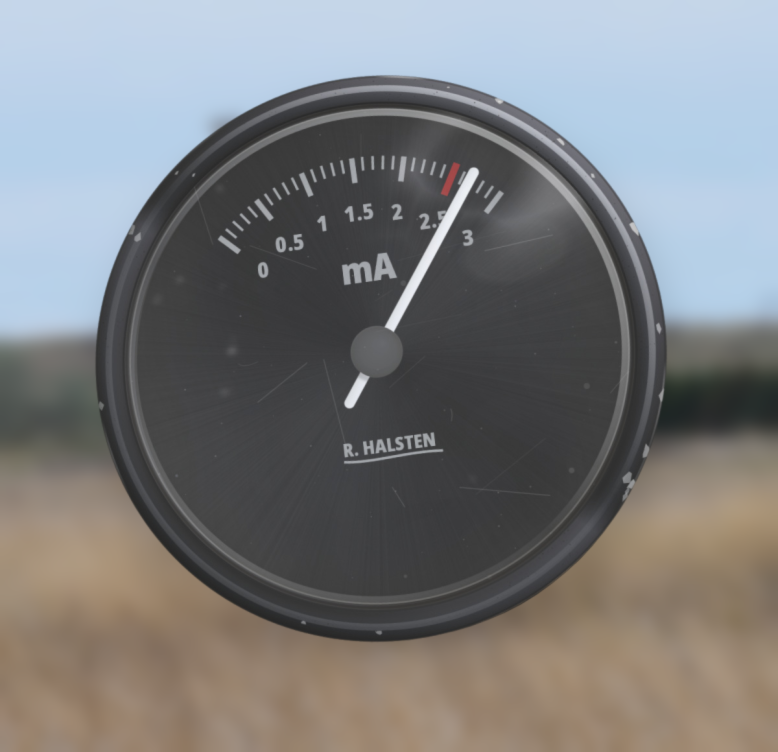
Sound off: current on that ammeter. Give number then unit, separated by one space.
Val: 2.7 mA
